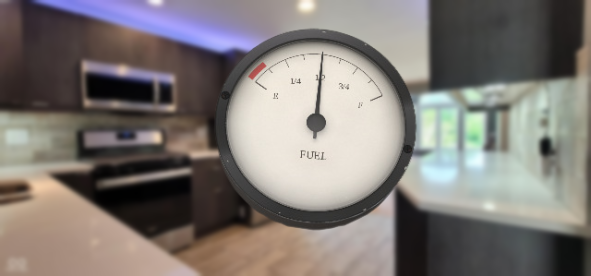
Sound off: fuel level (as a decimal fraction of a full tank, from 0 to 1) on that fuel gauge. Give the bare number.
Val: 0.5
